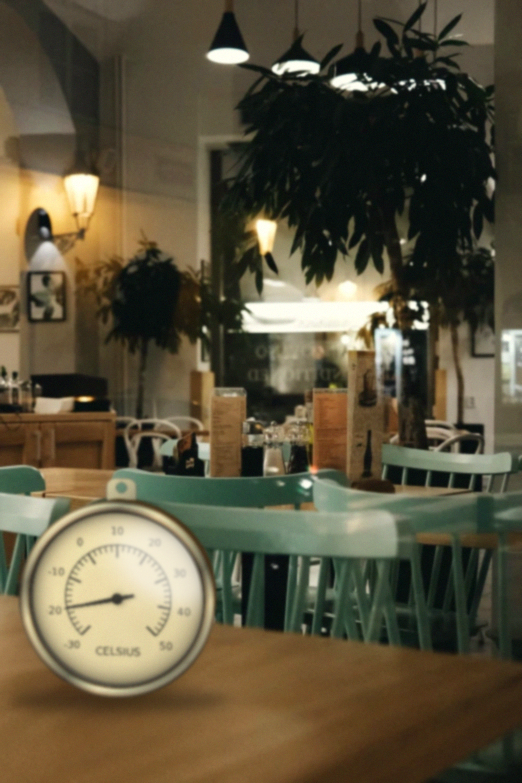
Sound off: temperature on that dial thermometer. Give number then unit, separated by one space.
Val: -20 °C
